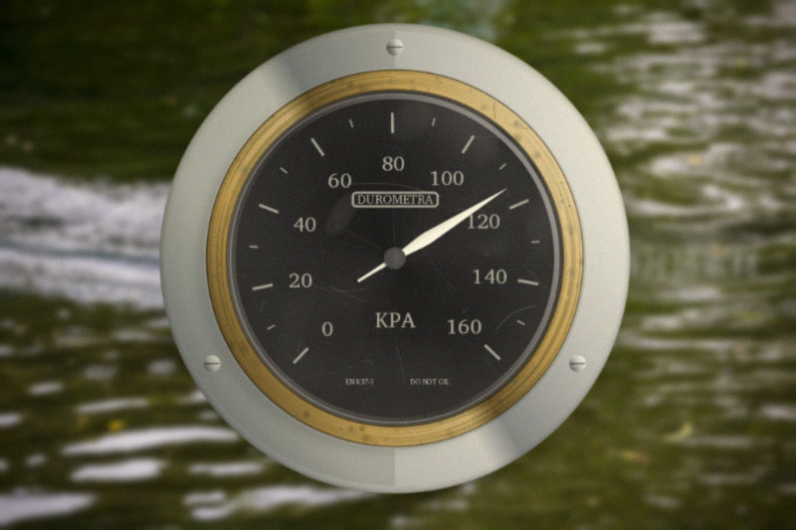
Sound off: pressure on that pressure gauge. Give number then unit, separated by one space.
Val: 115 kPa
